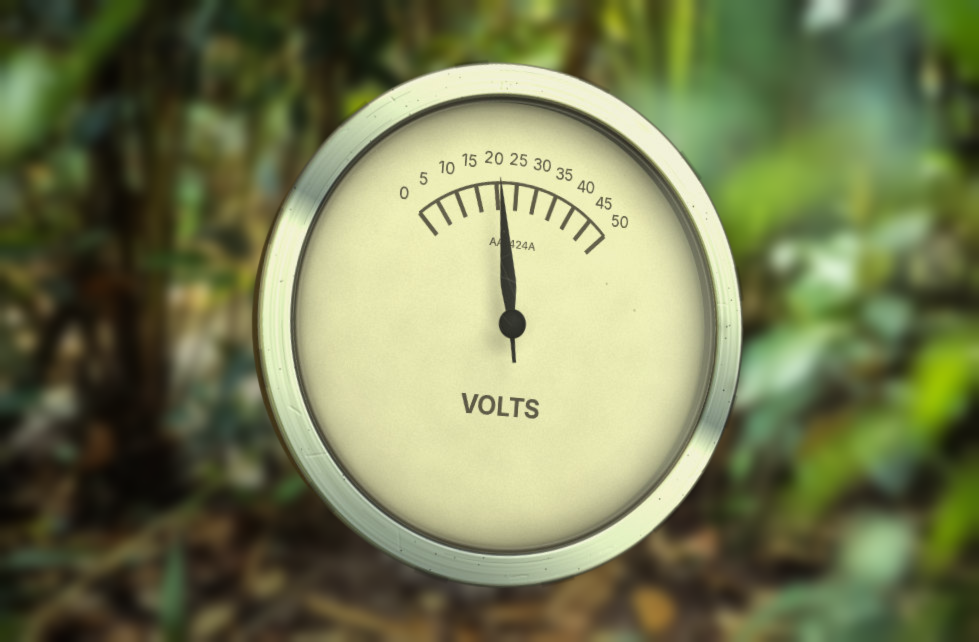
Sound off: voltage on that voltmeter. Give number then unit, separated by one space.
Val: 20 V
